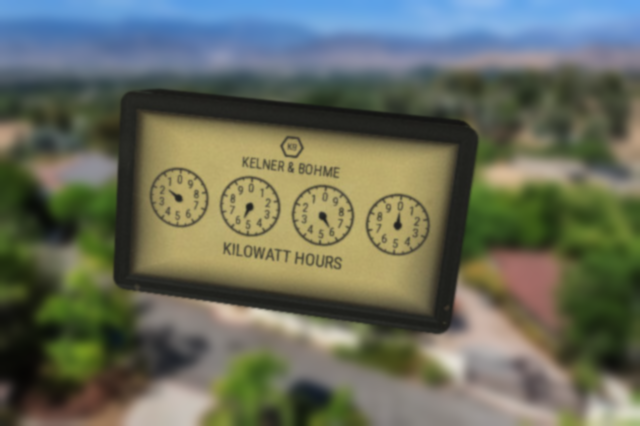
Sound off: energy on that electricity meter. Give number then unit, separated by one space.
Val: 1560 kWh
